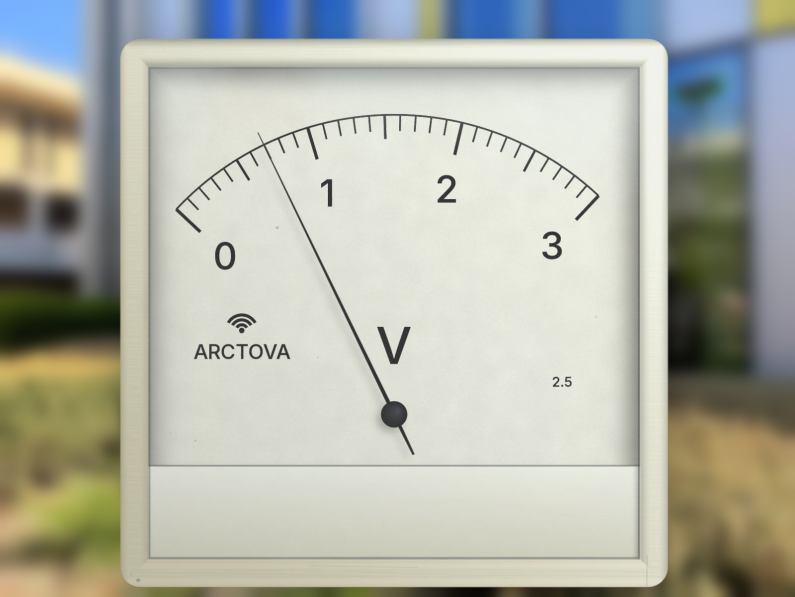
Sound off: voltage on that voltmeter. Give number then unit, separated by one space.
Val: 0.7 V
